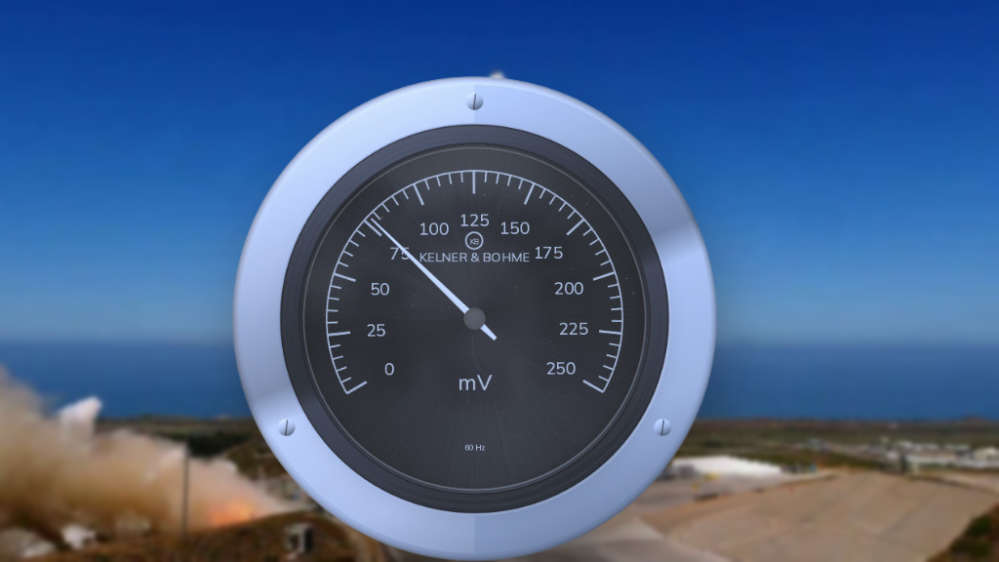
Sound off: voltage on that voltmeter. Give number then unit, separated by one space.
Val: 77.5 mV
